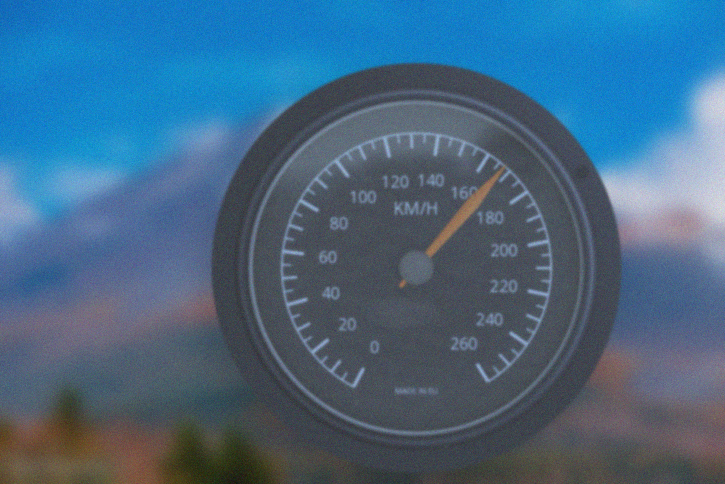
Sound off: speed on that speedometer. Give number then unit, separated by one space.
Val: 167.5 km/h
